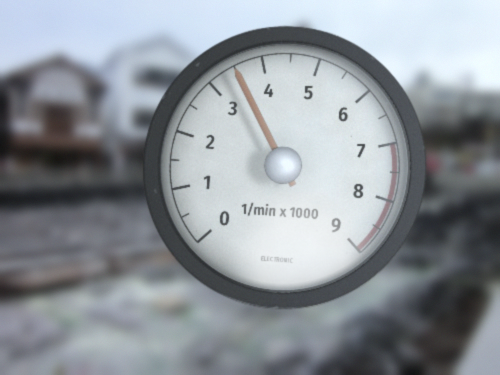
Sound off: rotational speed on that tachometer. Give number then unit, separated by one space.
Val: 3500 rpm
